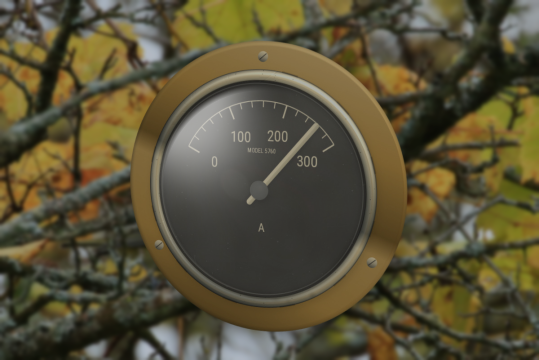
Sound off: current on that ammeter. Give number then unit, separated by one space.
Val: 260 A
